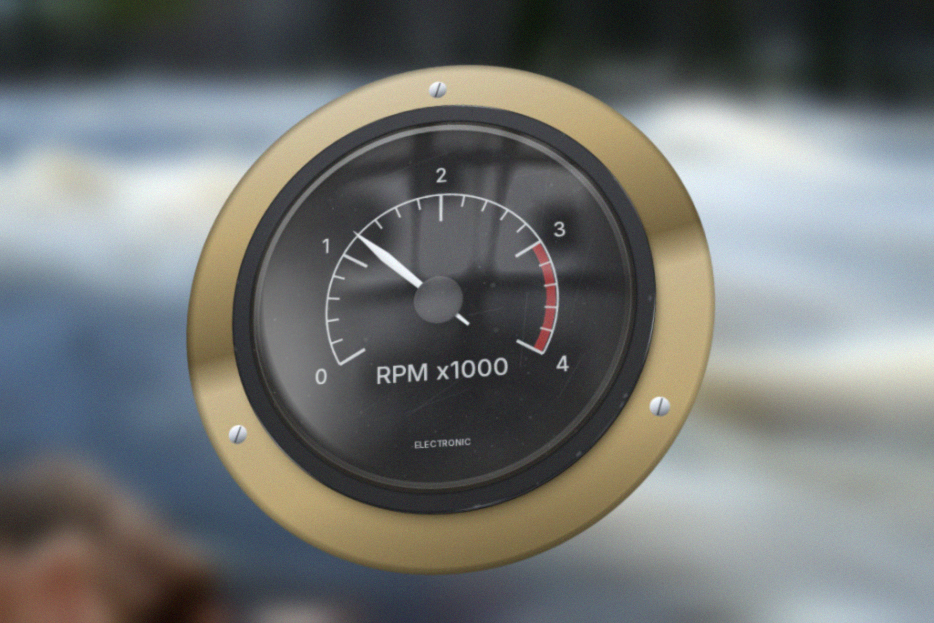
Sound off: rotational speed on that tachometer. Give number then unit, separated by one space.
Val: 1200 rpm
